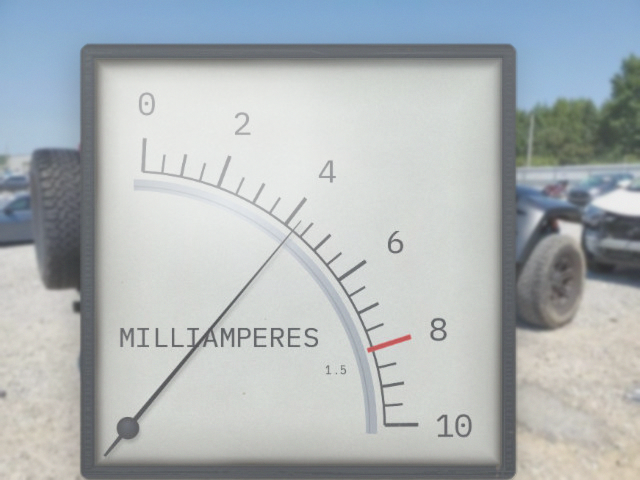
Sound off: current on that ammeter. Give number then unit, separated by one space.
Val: 4.25 mA
